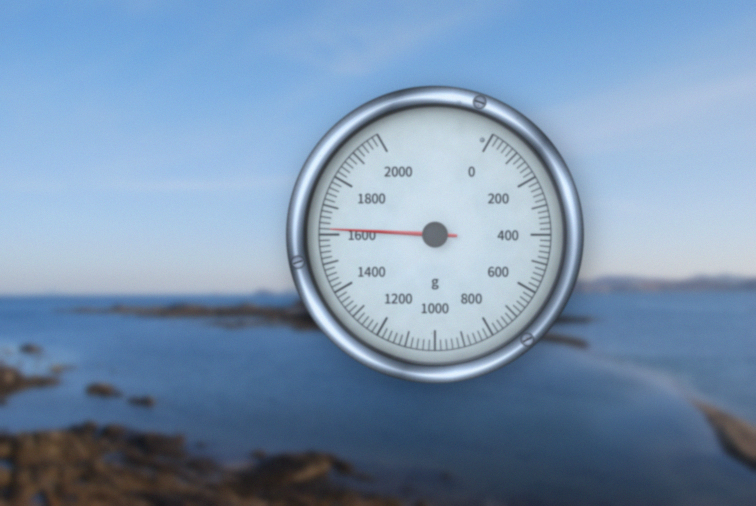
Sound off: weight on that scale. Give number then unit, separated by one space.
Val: 1620 g
